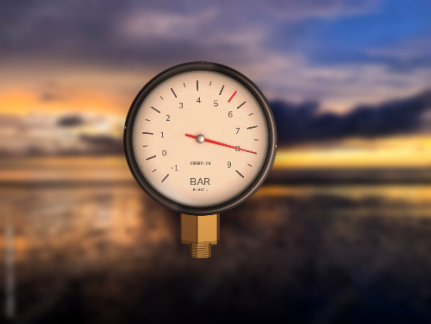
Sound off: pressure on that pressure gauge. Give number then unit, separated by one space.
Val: 8 bar
